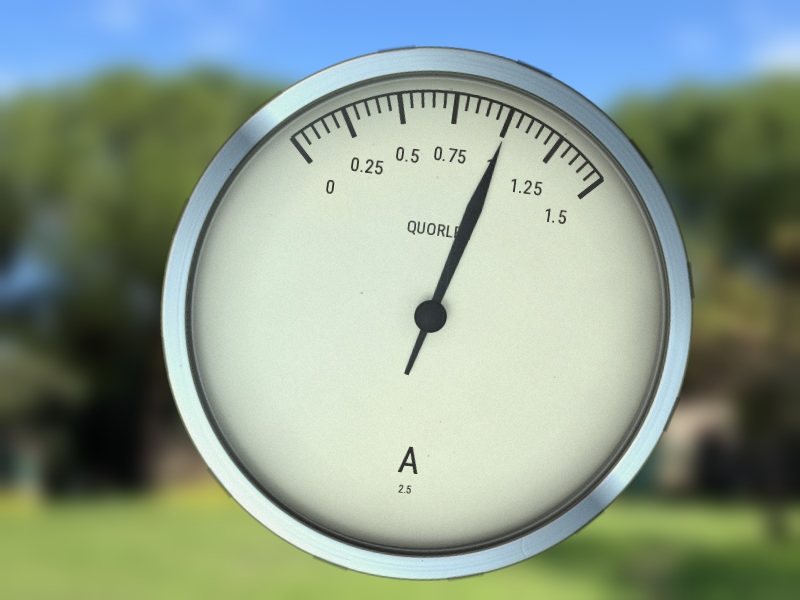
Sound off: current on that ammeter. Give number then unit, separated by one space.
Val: 1 A
